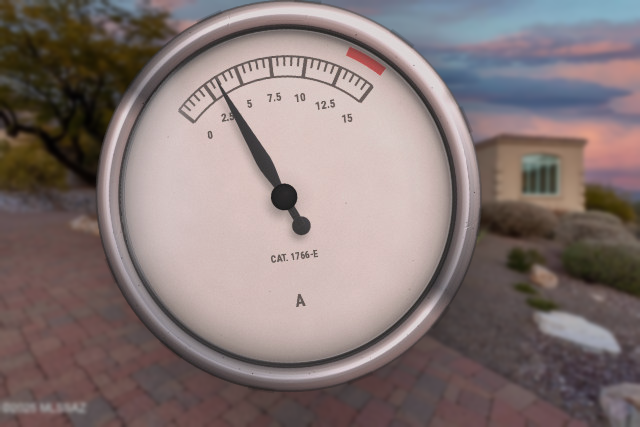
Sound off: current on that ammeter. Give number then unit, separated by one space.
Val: 3.5 A
